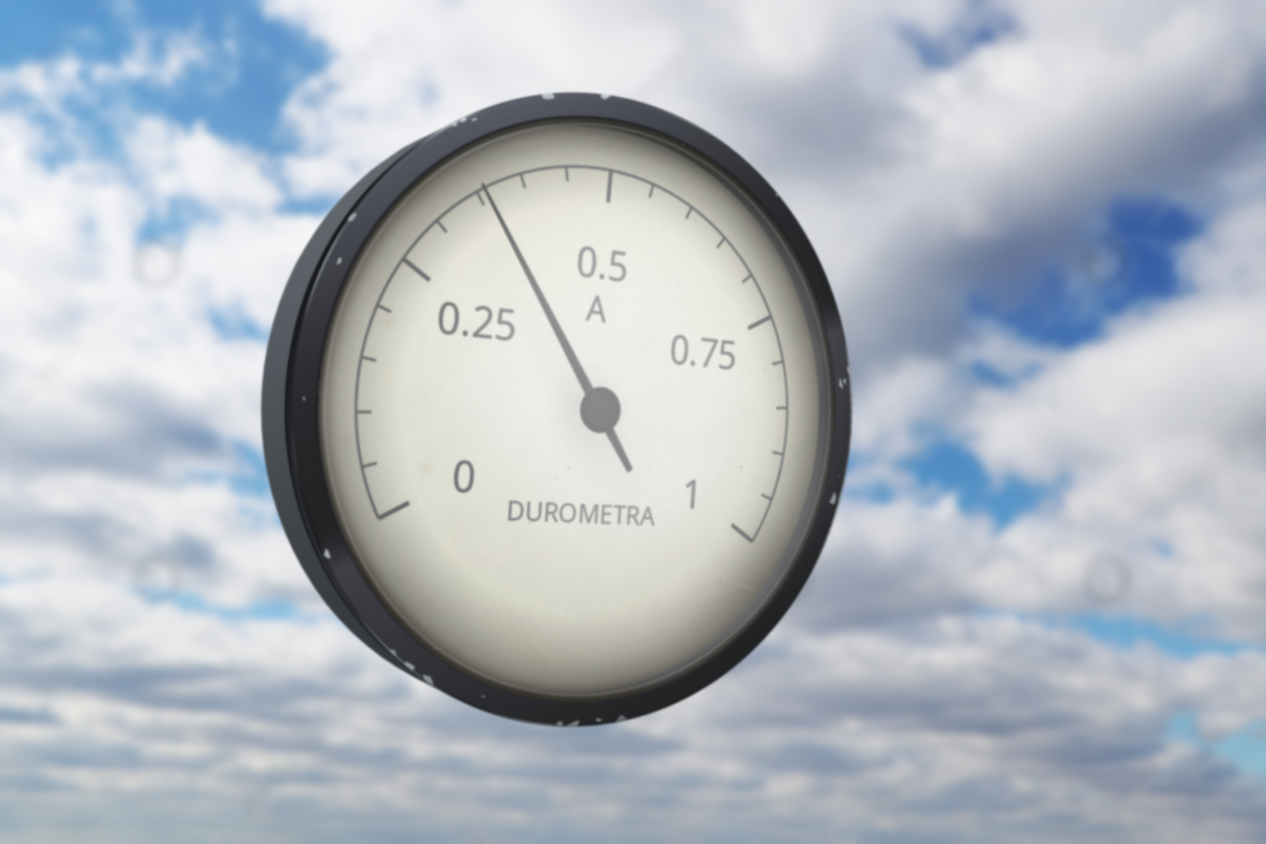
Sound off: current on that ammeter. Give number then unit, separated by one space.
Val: 0.35 A
